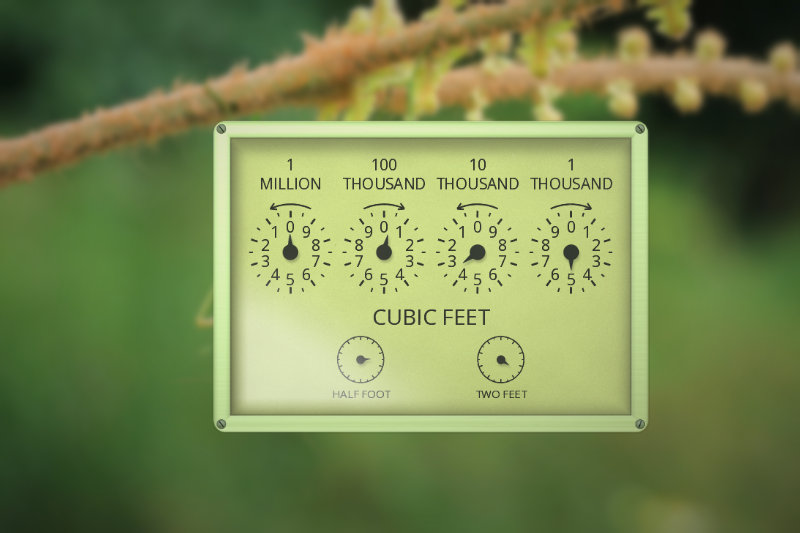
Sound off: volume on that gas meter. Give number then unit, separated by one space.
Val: 3500 ft³
